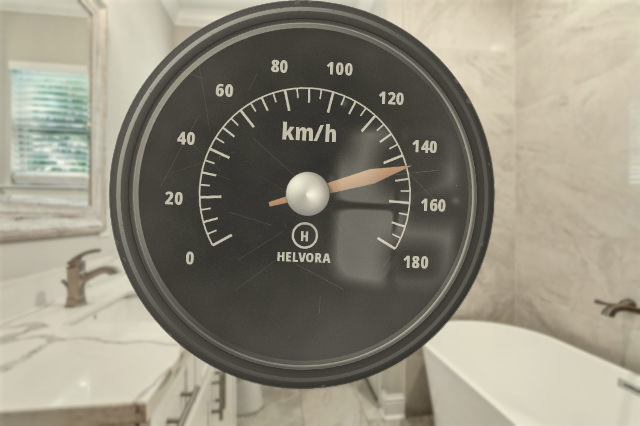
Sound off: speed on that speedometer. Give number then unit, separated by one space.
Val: 145 km/h
